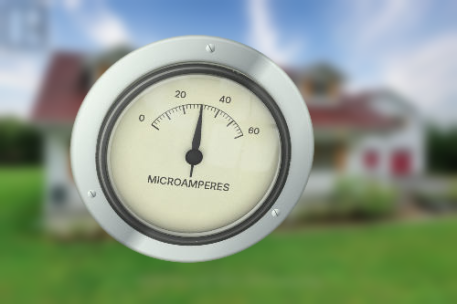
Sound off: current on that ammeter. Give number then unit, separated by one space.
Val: 30 µA
